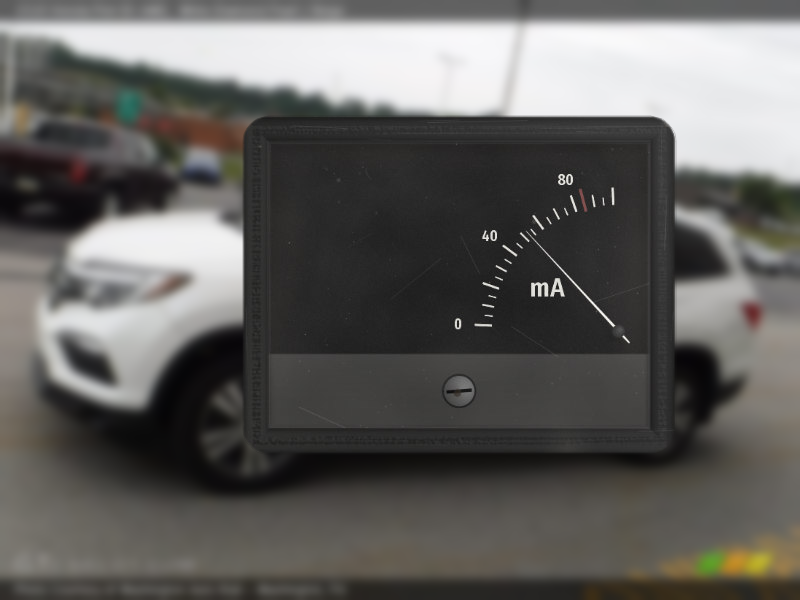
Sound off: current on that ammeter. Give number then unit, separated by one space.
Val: 52.5 mA
